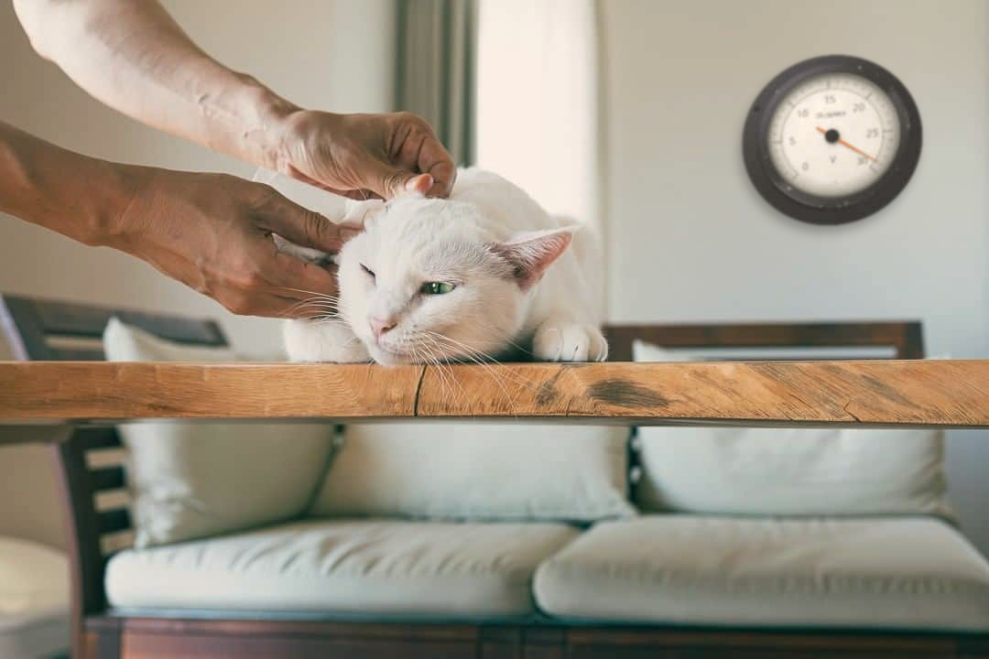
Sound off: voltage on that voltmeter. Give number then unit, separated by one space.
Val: 29 V
